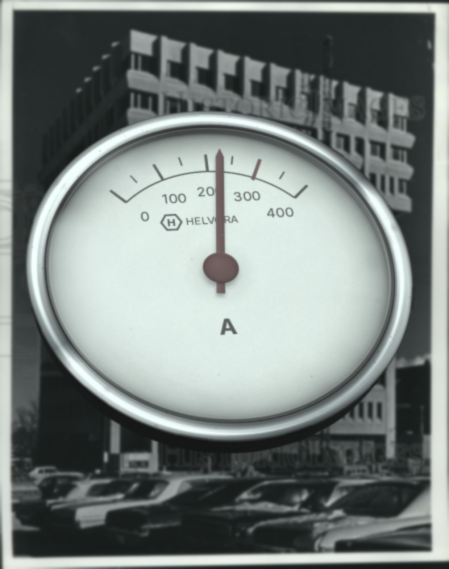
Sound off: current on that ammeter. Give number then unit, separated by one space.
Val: 225 A
